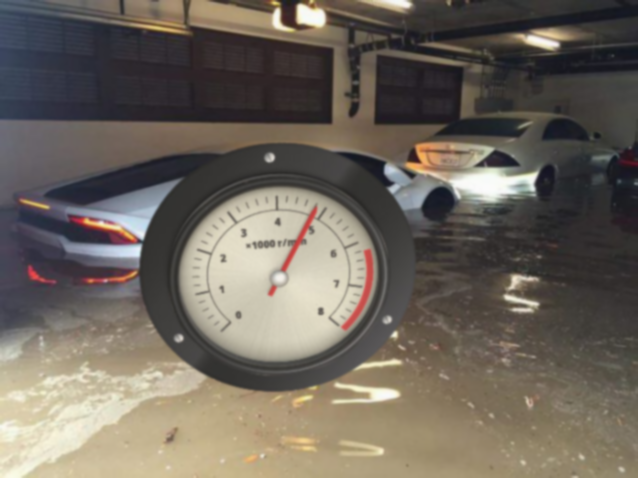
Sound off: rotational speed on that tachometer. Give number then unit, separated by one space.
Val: 4800 rpm
